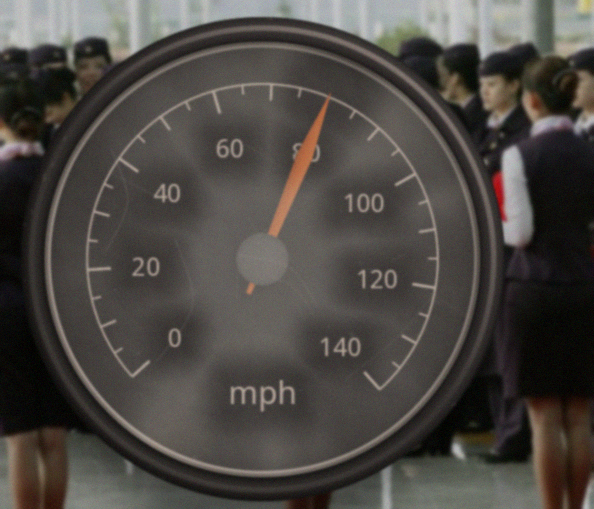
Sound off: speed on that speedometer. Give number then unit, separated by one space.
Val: 80 mph
